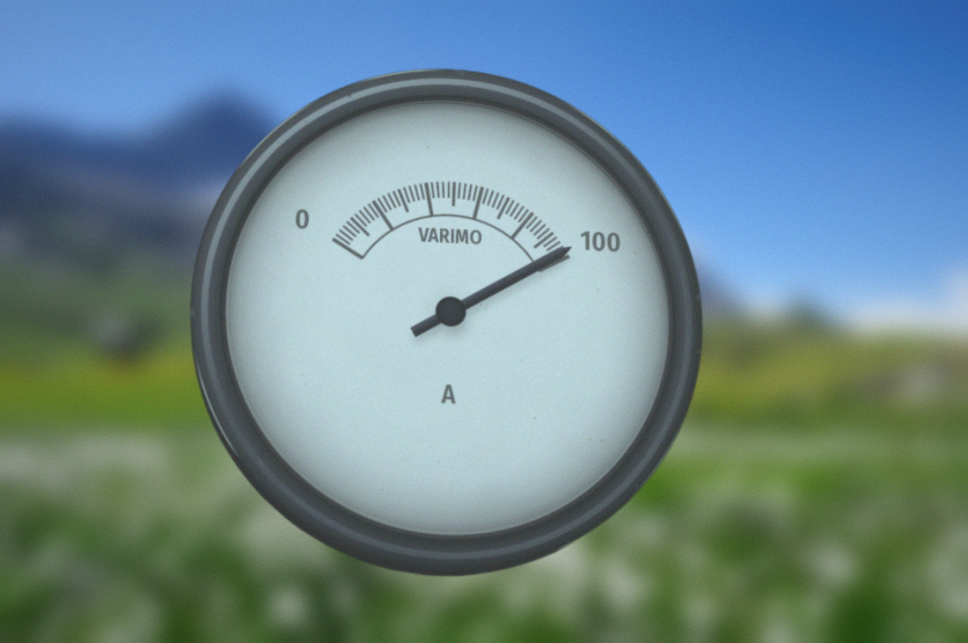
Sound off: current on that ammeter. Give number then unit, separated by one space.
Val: 98 A
